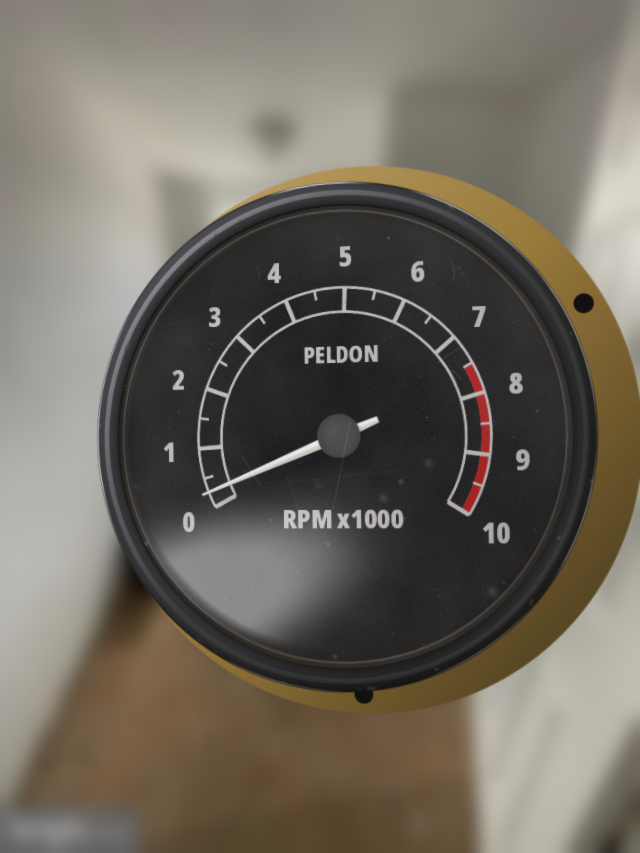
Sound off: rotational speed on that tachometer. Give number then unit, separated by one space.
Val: 250 rpm
